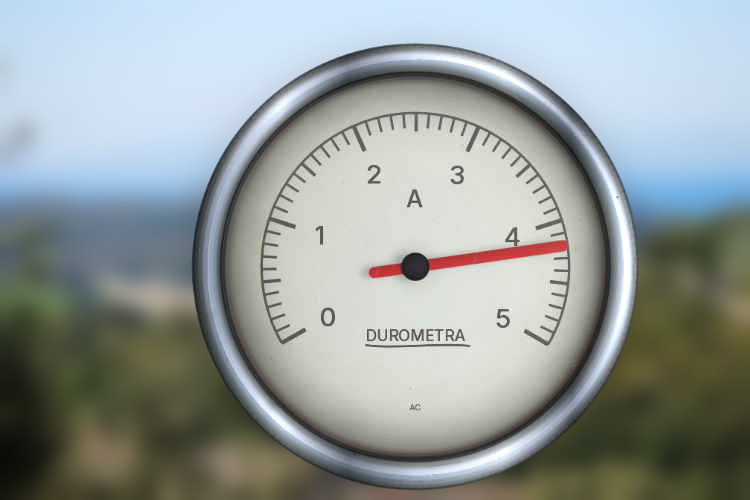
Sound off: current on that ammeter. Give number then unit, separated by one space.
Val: 4.2 A
